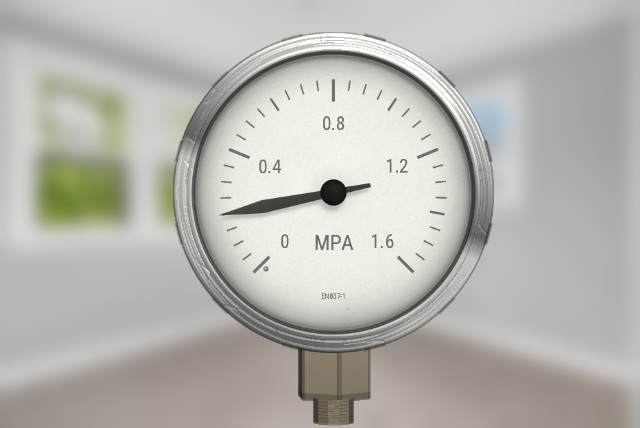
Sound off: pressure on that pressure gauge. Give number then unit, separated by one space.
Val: 0.2 MPa
